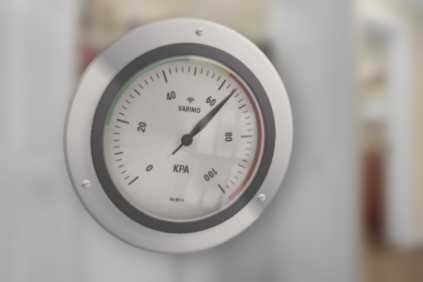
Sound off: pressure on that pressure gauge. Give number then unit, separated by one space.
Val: 64 kPa
